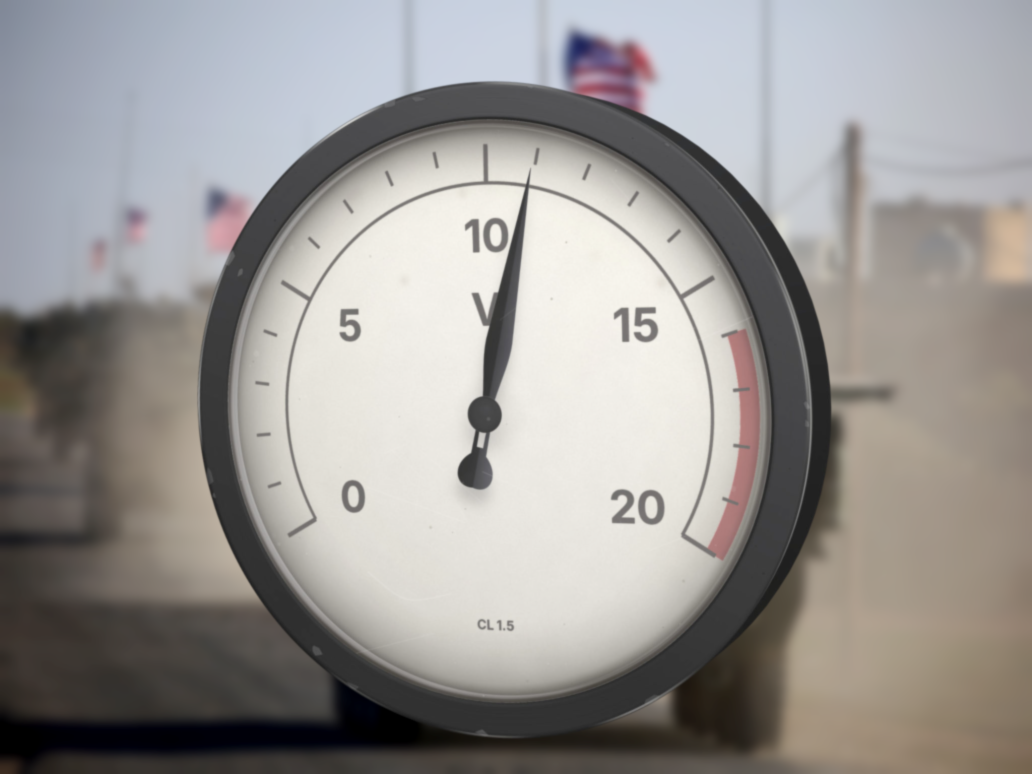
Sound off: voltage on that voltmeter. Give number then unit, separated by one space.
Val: 11 V
